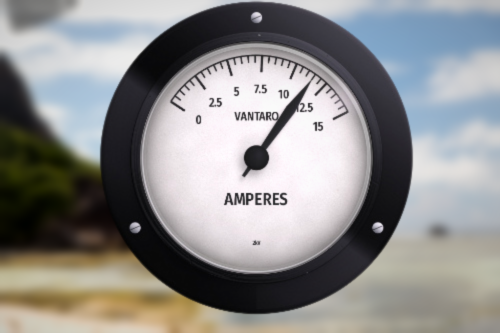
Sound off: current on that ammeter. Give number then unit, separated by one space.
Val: 11.5 A
